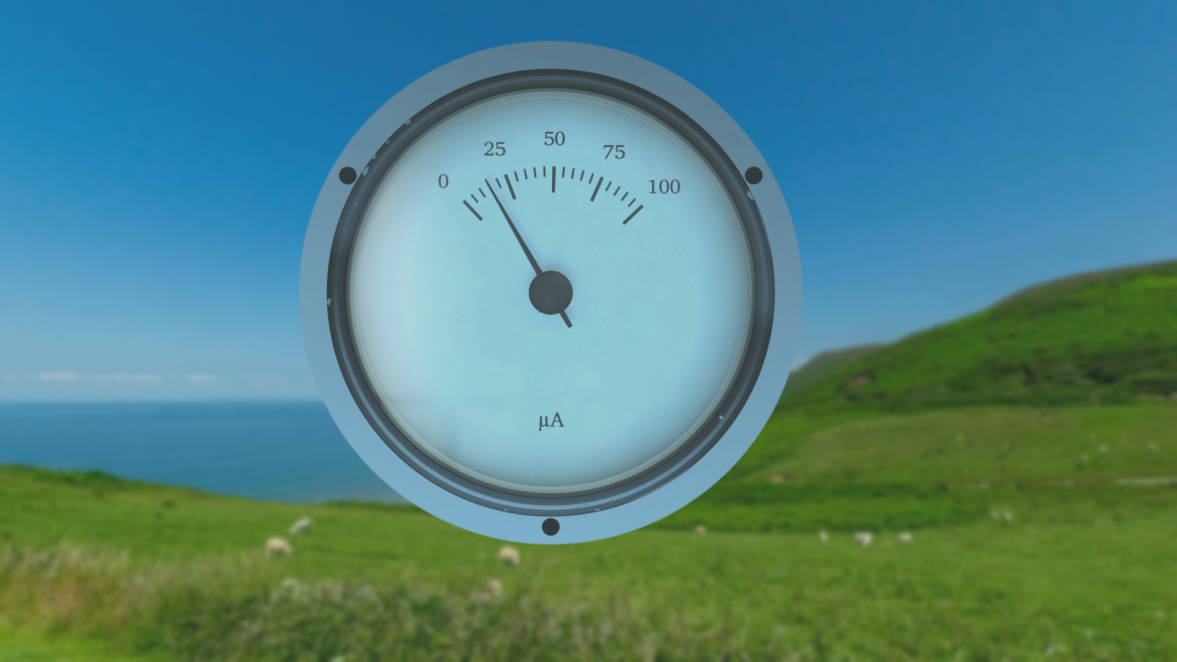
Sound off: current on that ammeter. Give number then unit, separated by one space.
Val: 15 µA
